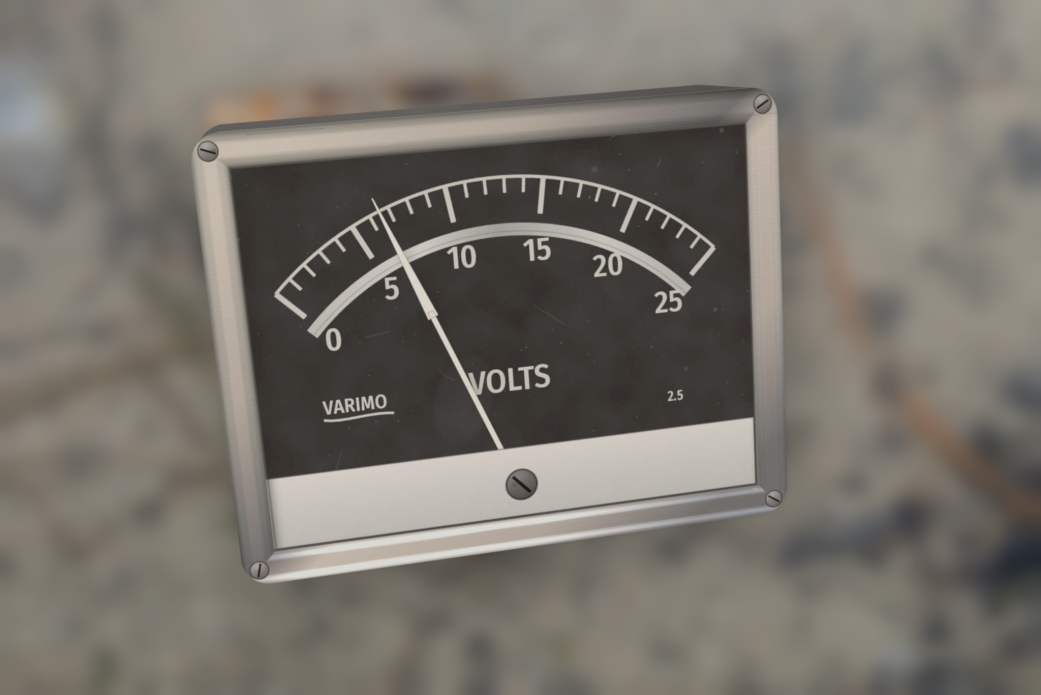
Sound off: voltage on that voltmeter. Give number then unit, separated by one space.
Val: 6.5 V
